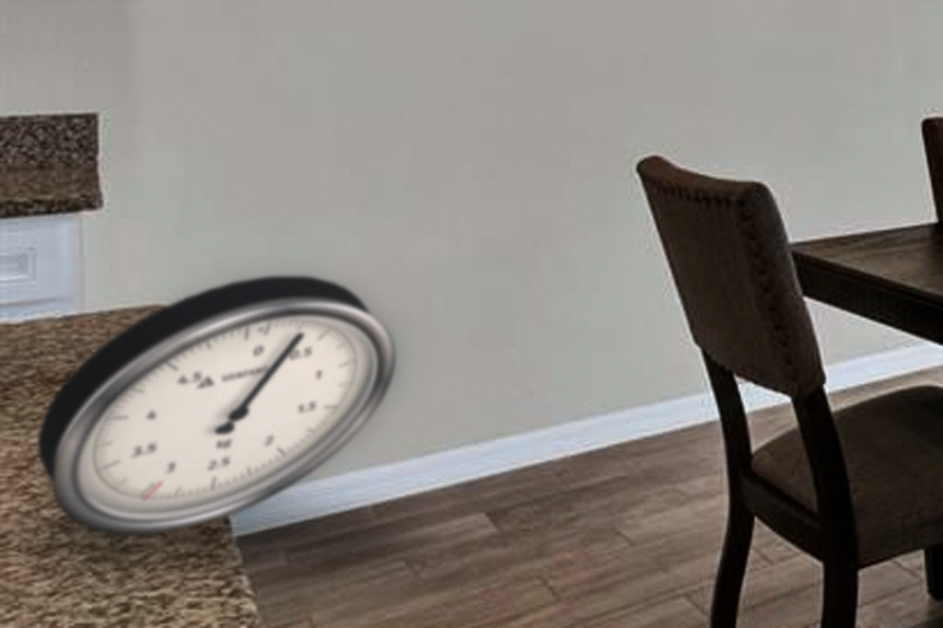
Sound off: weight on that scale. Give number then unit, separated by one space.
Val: 0.25 kg
